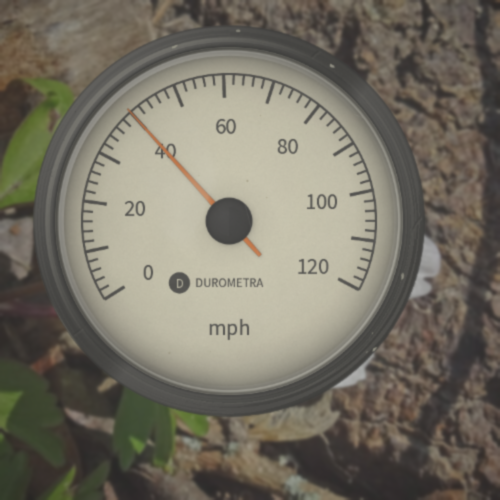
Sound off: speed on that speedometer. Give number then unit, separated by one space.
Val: 40 mph
